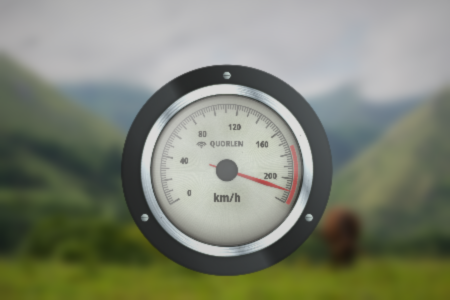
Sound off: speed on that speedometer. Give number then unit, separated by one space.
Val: 210 km/h
